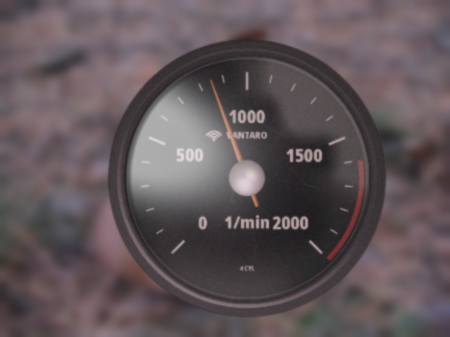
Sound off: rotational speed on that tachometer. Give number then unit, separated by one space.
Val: 850 rpm
